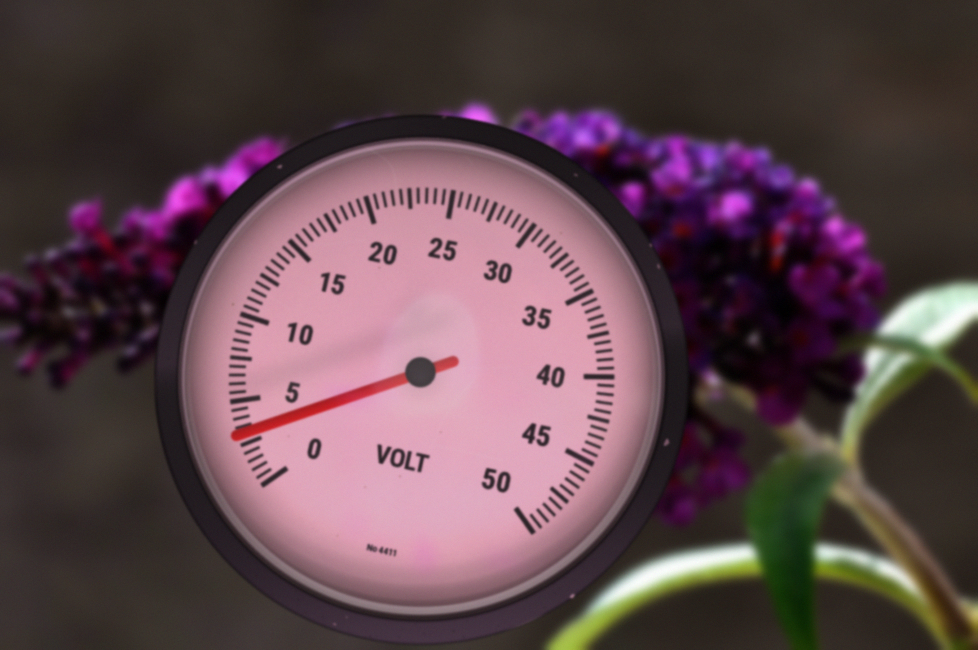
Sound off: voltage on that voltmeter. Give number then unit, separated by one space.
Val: 3 V
